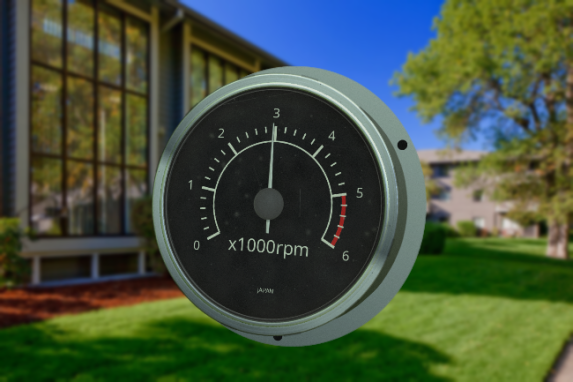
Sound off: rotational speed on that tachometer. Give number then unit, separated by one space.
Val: 3000 rpm
